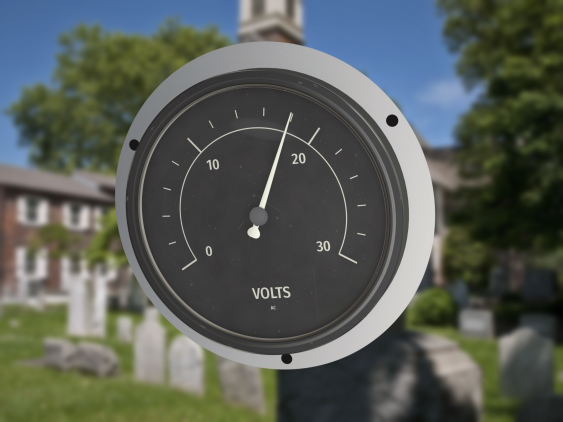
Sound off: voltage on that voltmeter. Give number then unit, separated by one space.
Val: 18 V
